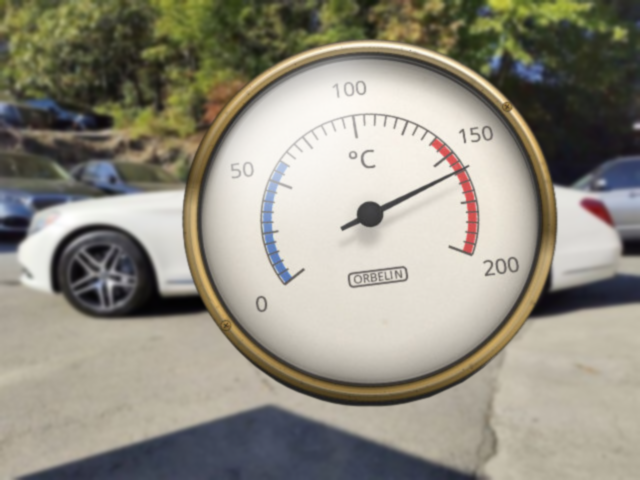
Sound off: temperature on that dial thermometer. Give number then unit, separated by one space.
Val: 160 °C
